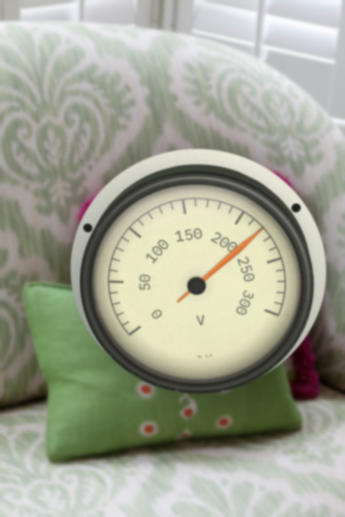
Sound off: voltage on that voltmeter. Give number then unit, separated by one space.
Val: 220 V
